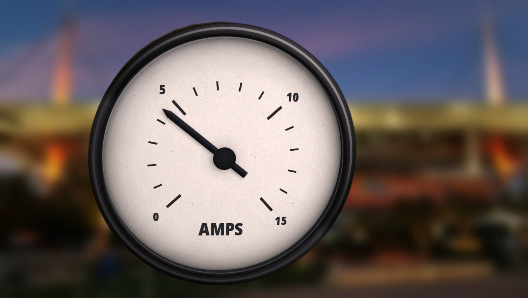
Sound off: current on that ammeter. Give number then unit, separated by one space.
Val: 4.5 A
